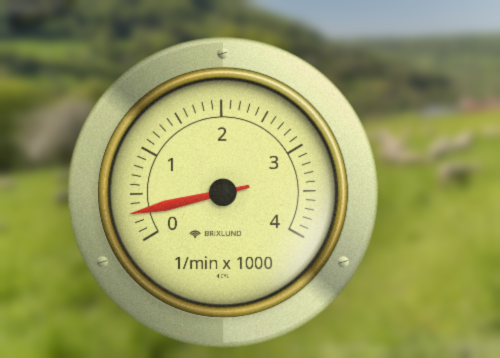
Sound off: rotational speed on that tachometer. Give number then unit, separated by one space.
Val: 300 rpm
